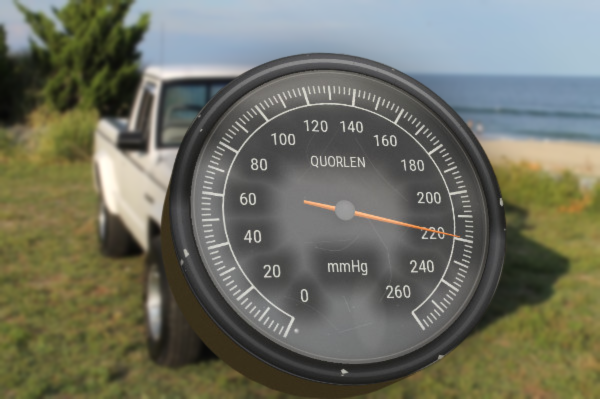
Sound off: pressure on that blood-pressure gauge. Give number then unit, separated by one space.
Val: 220 mmHg
